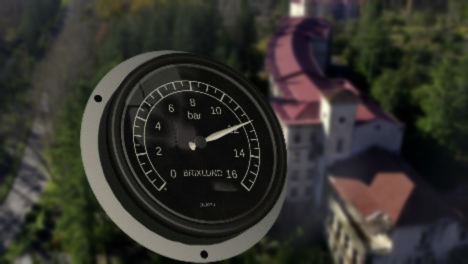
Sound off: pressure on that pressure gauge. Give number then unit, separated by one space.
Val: 12 bar
